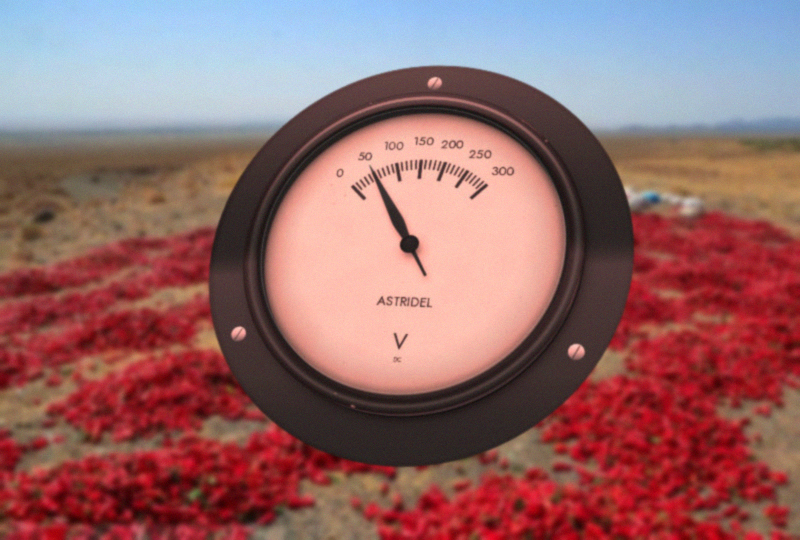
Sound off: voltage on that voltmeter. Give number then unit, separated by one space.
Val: 50 V
